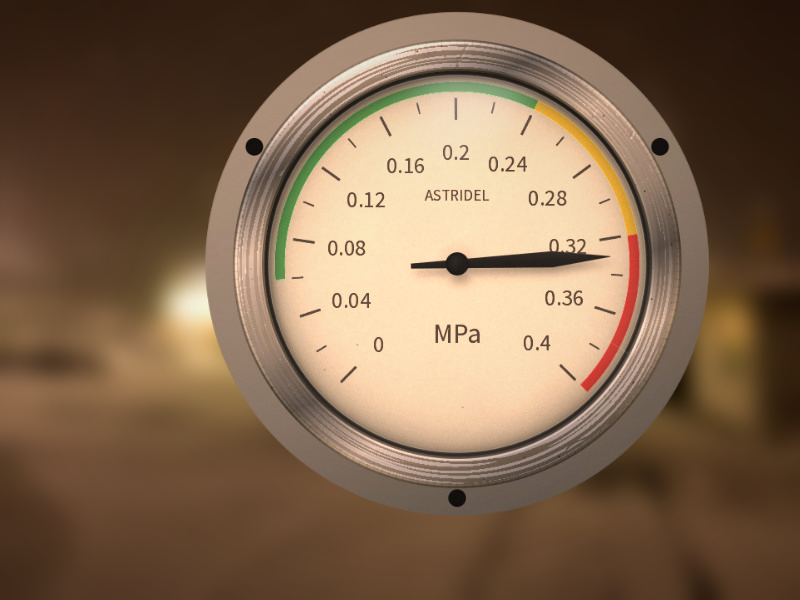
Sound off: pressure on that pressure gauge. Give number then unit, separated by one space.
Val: 0.33 MPa
